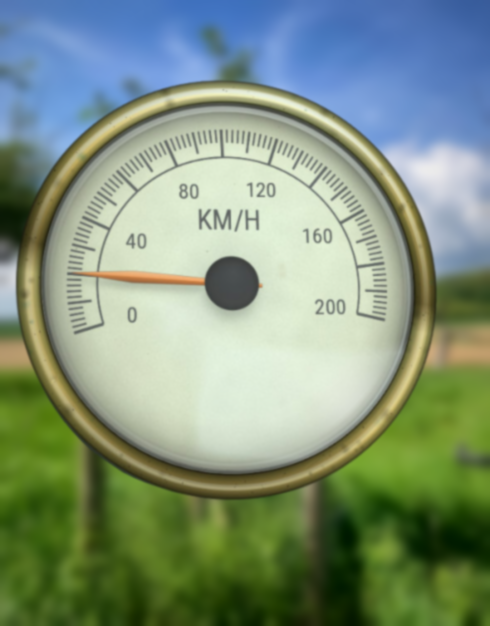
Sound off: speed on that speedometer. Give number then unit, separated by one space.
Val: 20 km/h
